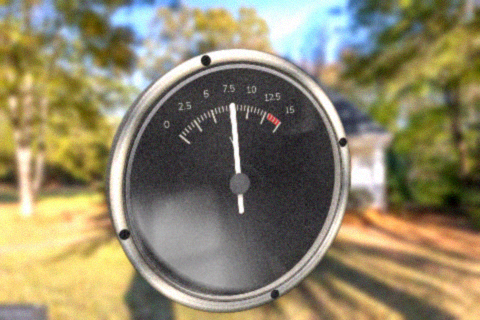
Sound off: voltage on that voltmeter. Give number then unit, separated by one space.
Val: 7.5 V
